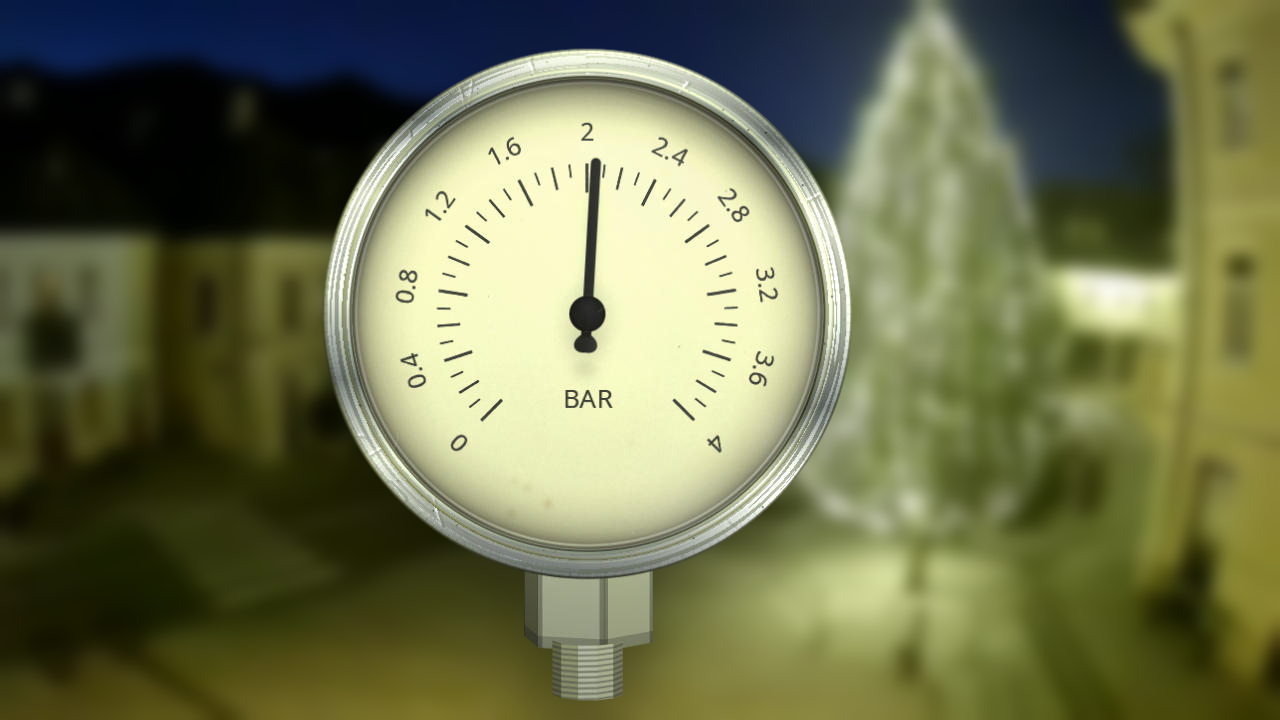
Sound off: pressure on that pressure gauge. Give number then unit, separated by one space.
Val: 2.05 bar
